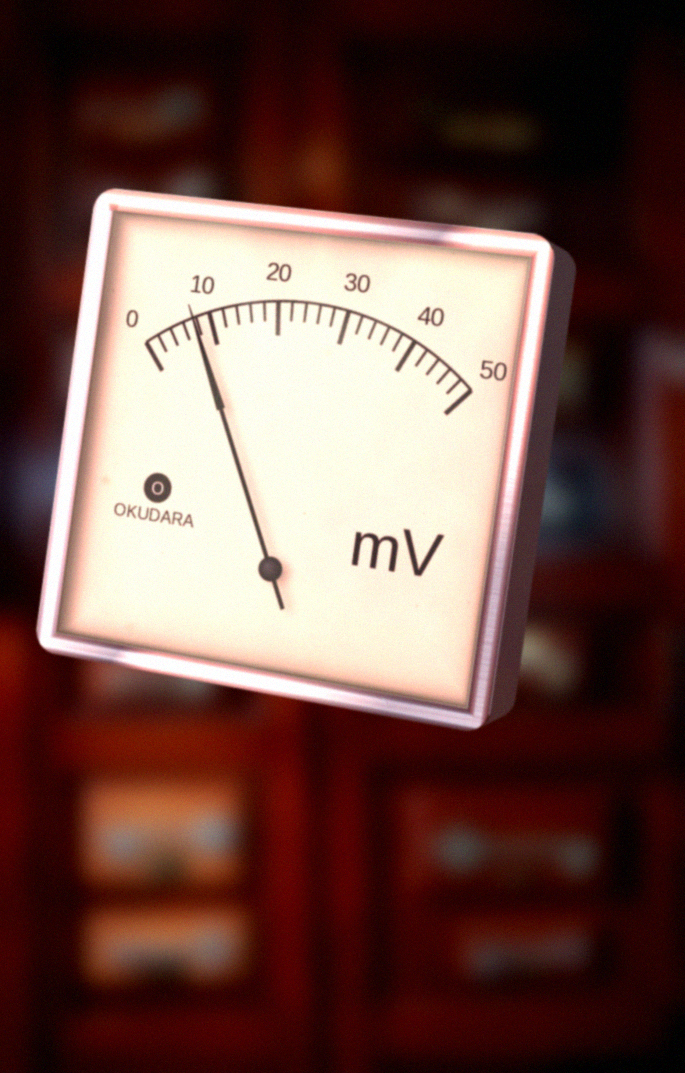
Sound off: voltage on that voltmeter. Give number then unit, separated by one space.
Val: 8 mV
